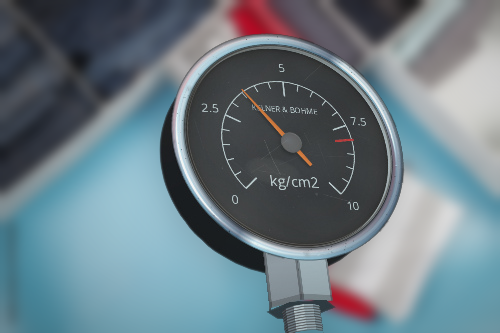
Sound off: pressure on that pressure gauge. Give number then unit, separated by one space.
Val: 3.5 kg/cm²
